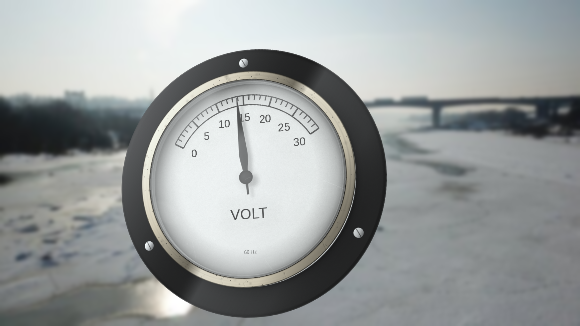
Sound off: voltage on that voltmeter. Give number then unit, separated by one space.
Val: 14 V
